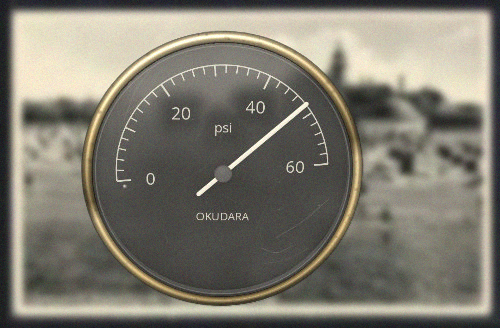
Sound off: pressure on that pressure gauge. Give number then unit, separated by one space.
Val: 48 psi
